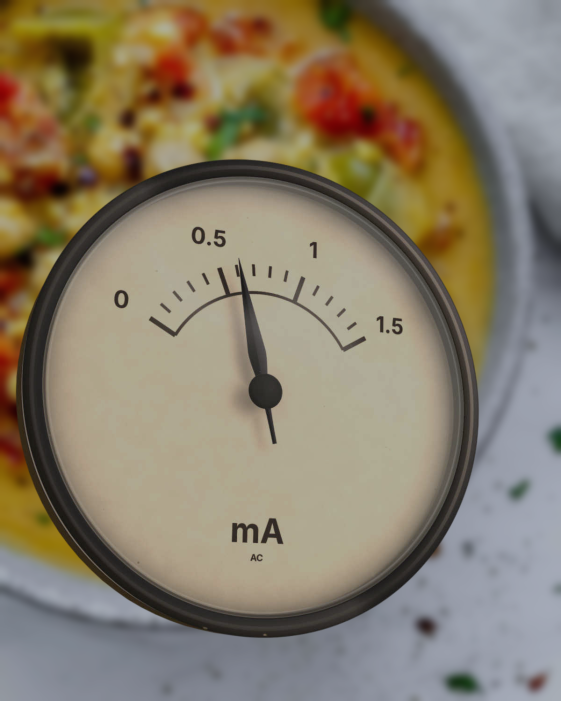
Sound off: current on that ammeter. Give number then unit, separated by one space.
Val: 0.6 mA
